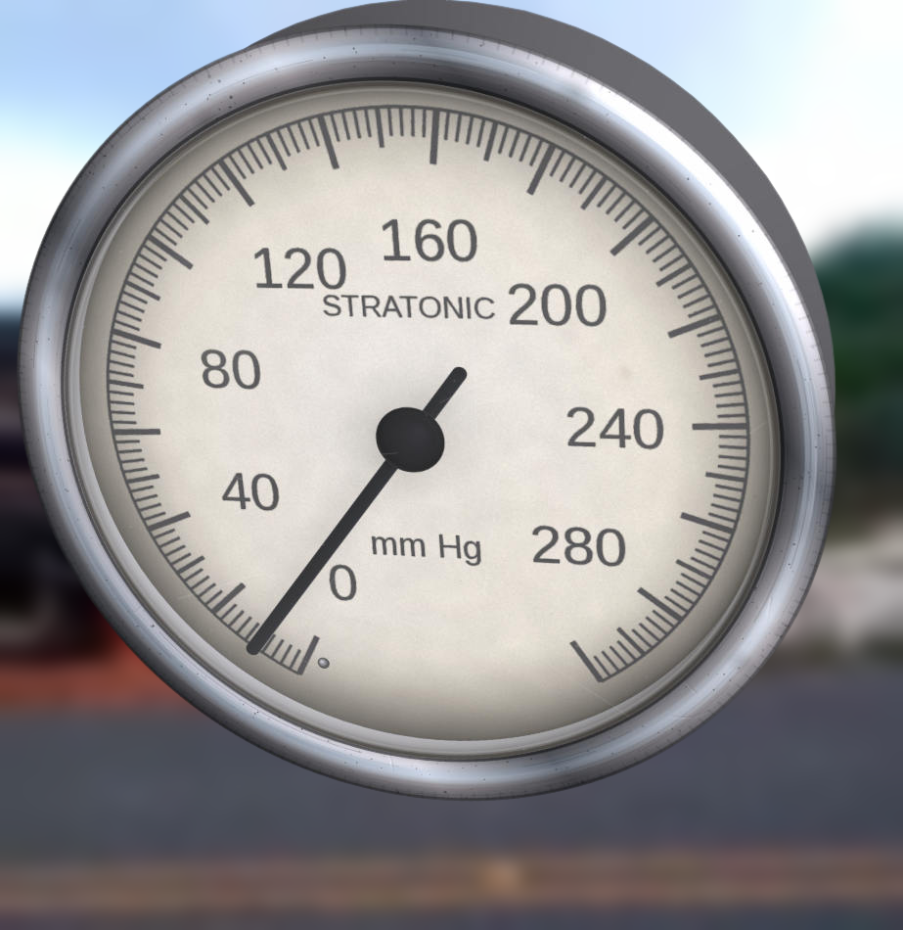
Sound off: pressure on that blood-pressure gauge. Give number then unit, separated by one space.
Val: 10 mmHg
